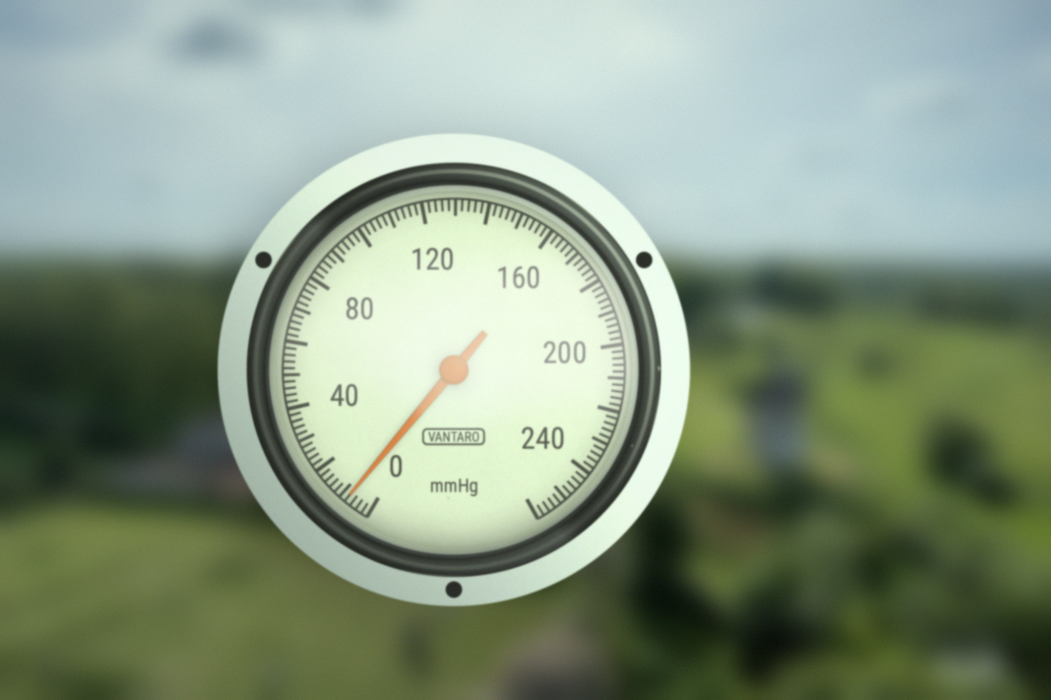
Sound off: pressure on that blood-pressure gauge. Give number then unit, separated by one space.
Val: 8 mmHg
